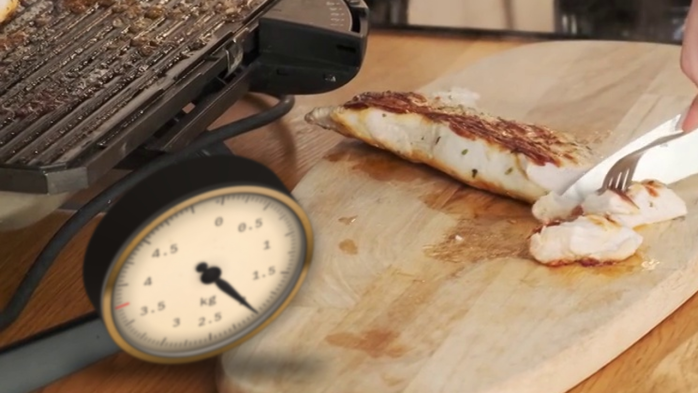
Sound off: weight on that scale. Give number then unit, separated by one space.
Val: 2 kg
